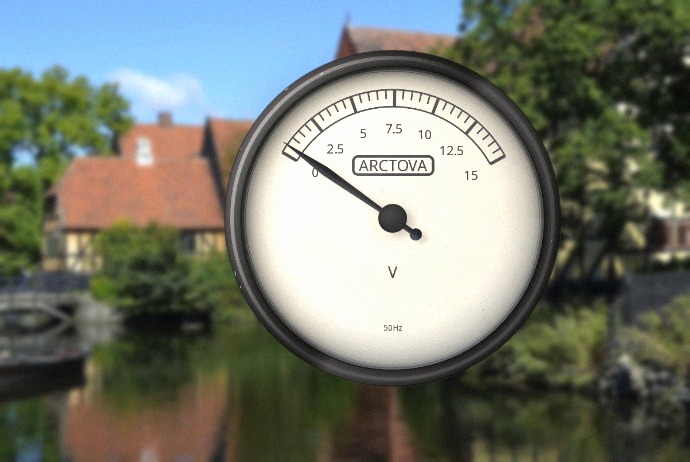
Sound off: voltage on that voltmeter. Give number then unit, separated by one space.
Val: 0.5 V
